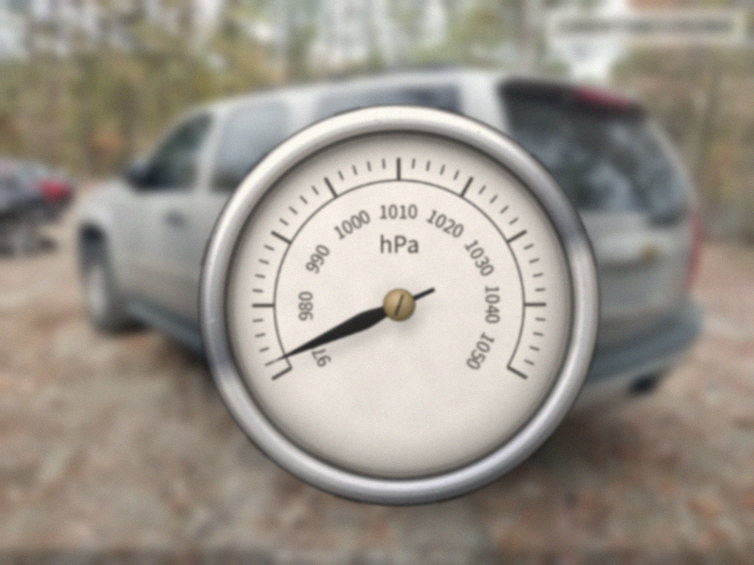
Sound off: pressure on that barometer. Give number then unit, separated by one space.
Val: 972 hPa
